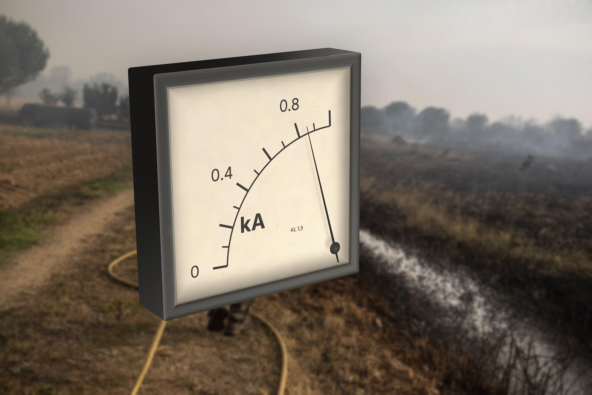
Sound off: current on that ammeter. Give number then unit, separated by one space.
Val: 0.85 kA
